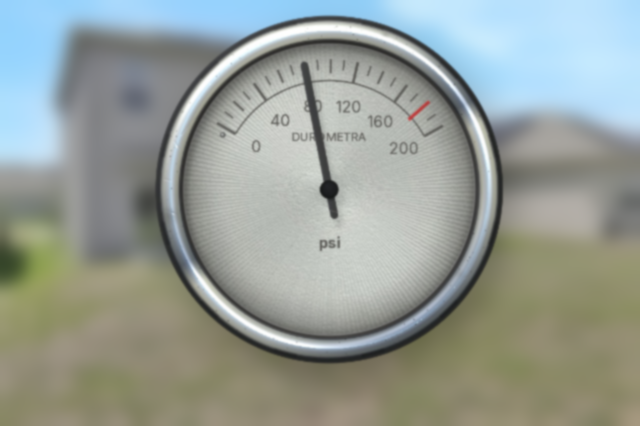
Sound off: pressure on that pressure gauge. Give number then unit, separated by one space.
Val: 80 psi
